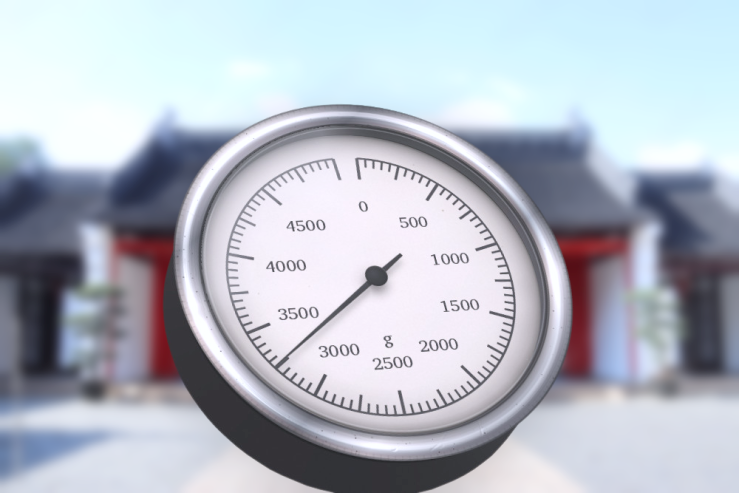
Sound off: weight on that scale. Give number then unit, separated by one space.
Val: 3250 g
